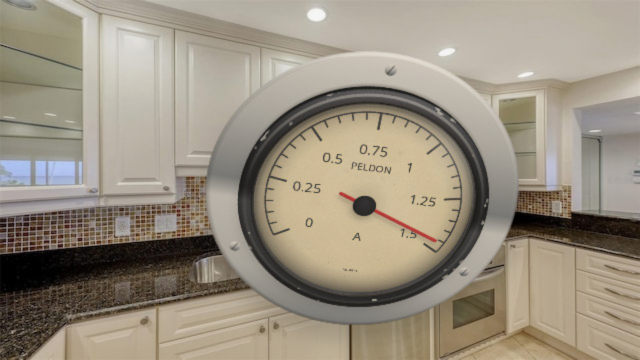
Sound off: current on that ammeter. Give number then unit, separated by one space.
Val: 1.45 A
